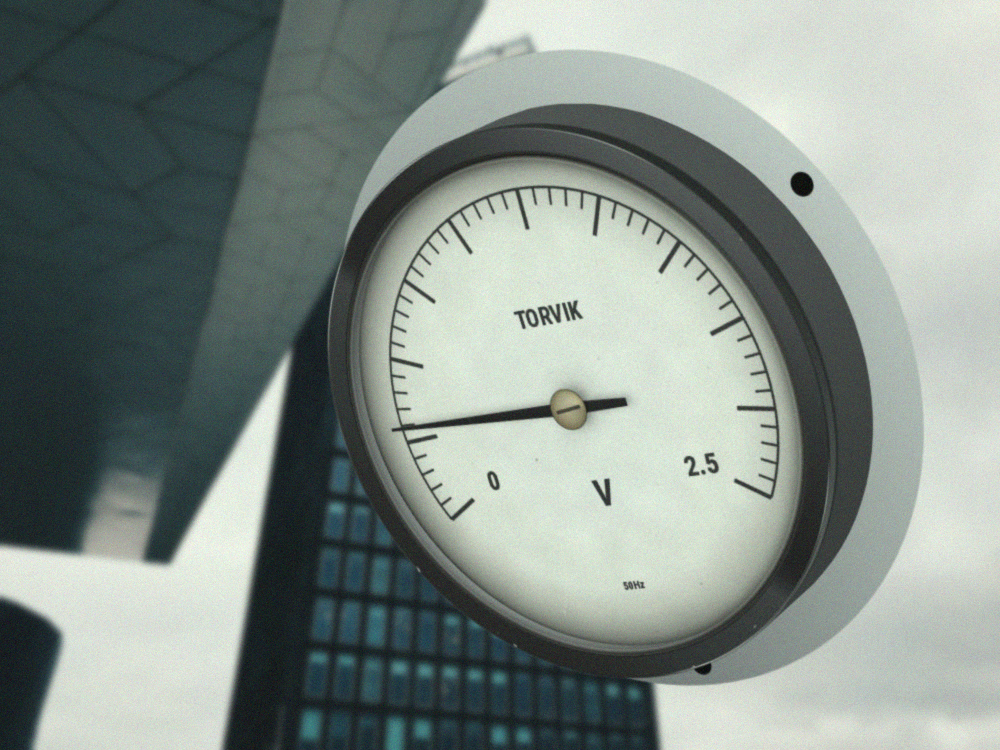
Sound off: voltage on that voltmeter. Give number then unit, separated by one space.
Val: 0.3 V
